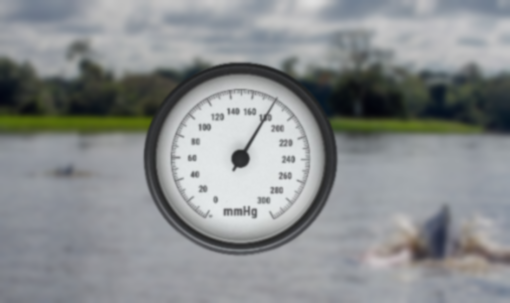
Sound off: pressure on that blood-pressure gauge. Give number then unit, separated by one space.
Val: 180 mmHg
